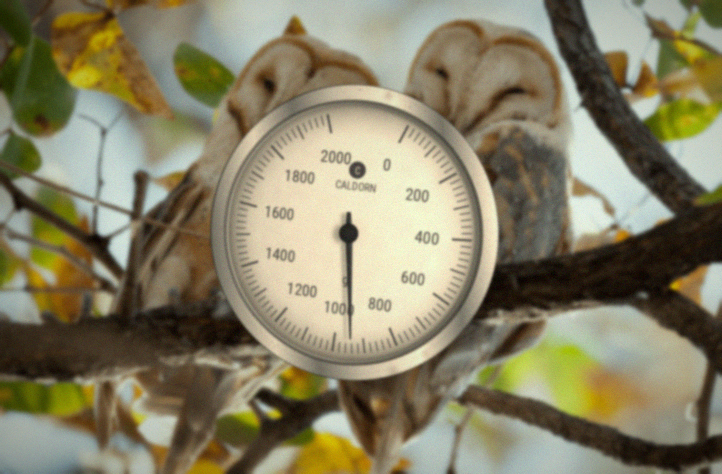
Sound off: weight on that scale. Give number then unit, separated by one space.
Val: 940 g
